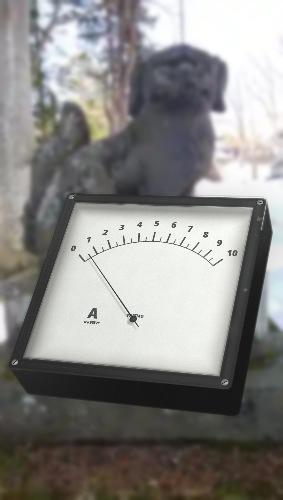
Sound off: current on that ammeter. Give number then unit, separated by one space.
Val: 0.5 A
